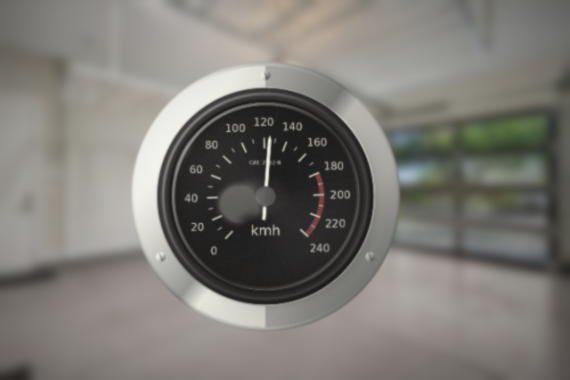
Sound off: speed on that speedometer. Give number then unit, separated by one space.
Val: 125 km/h
